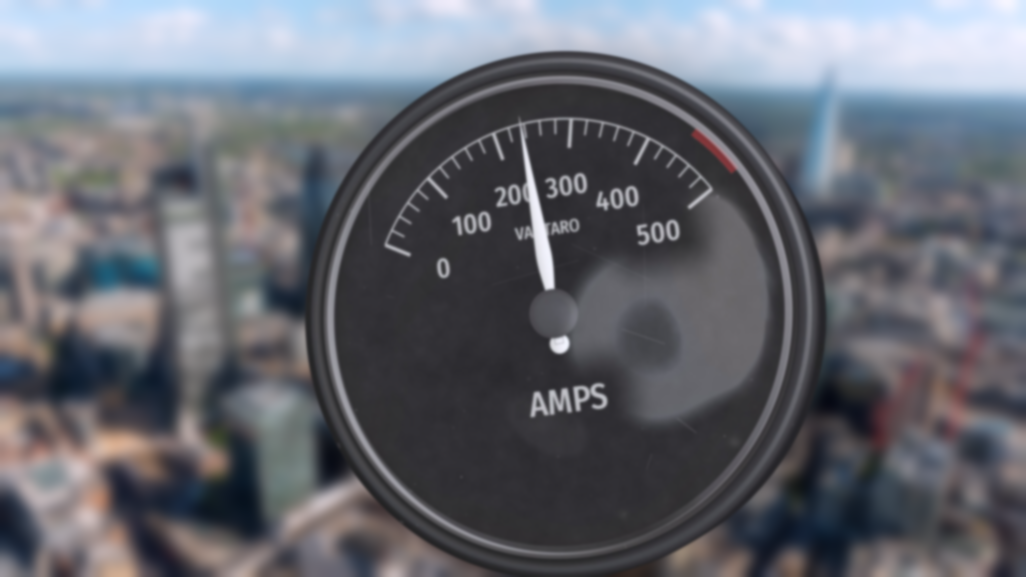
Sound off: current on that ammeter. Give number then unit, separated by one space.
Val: 240 A
